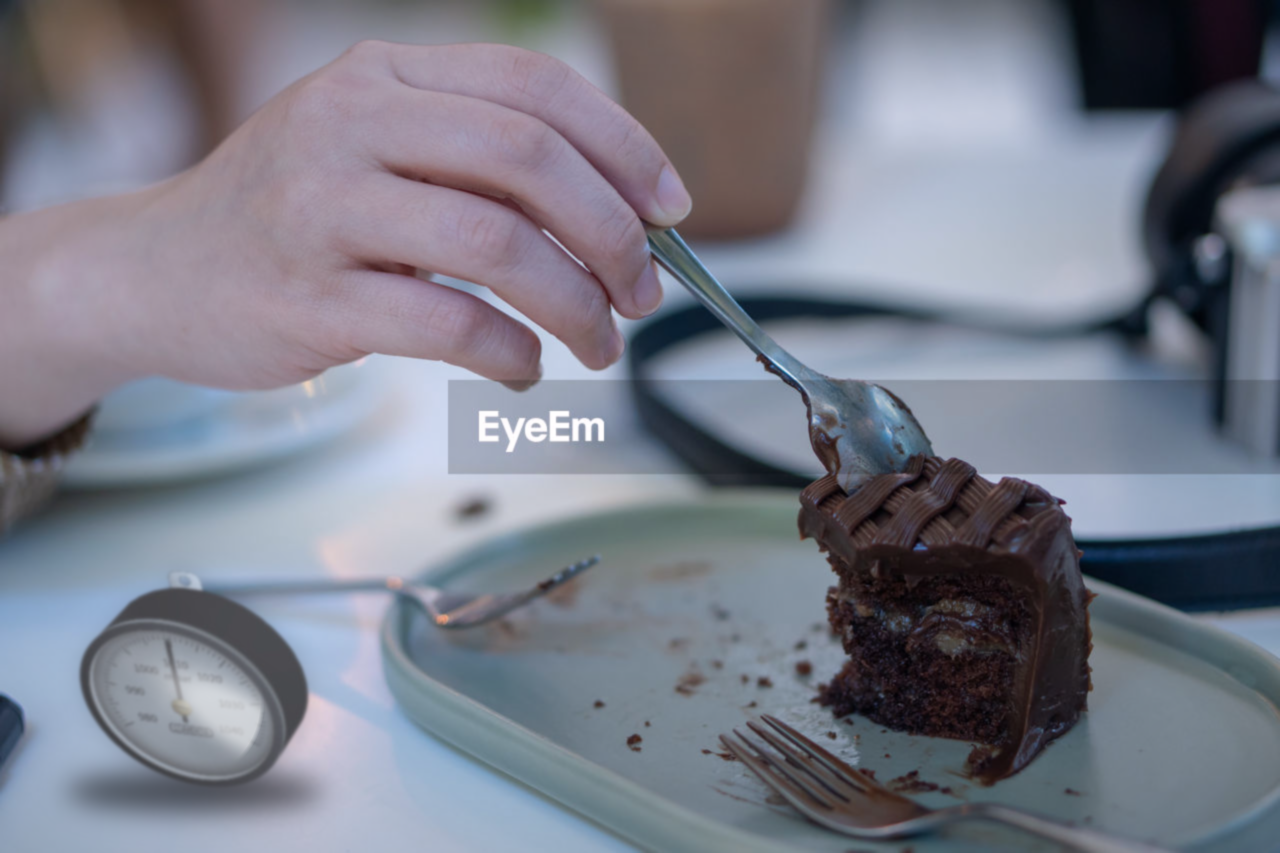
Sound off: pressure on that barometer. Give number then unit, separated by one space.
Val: 1010 mbar
